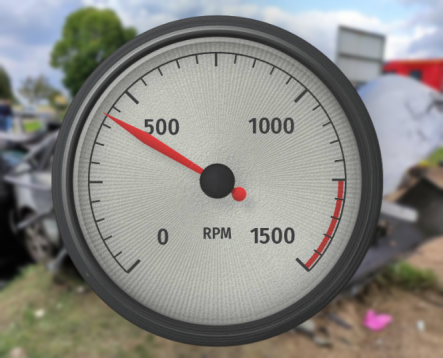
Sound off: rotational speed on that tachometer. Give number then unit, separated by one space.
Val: 425 rpm
